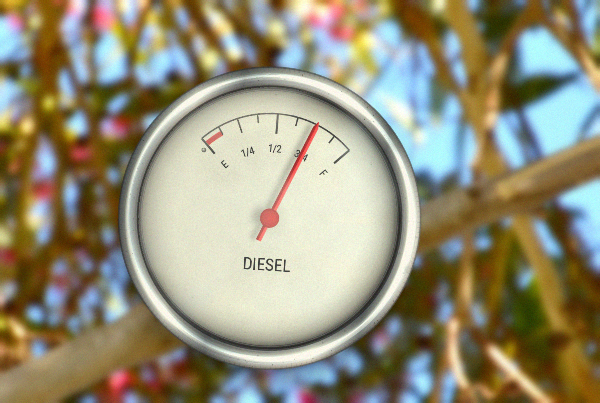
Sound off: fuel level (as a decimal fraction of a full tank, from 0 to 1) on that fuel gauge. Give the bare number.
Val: 0.75
